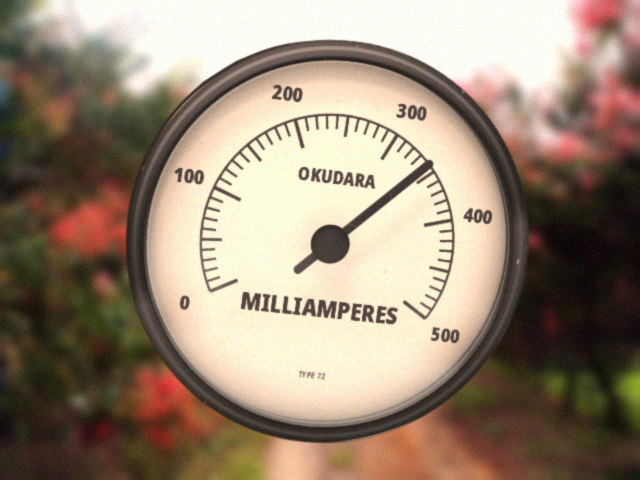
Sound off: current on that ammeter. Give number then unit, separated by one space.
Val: 340 mA
